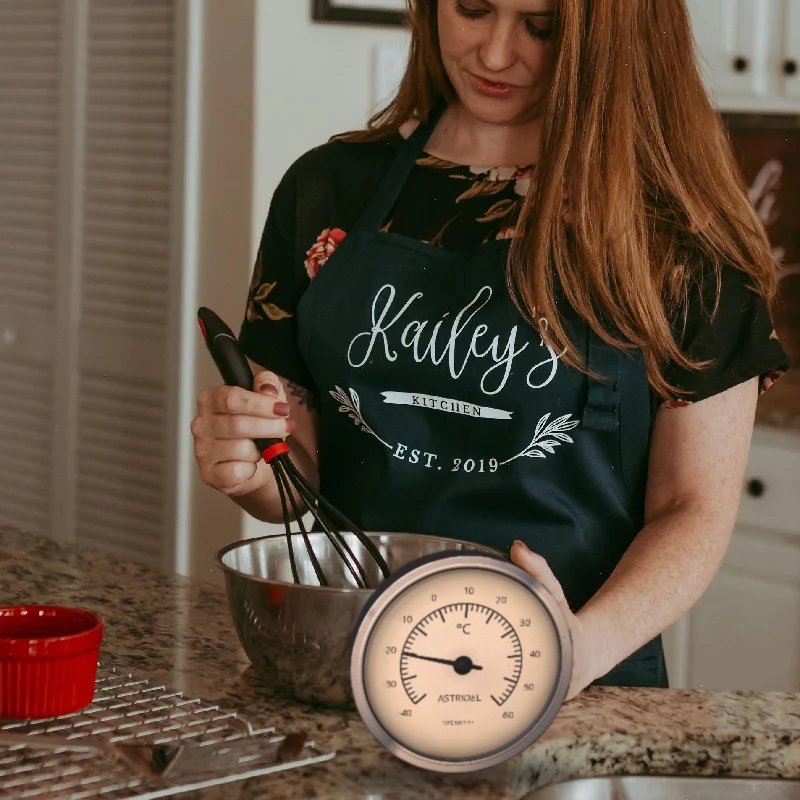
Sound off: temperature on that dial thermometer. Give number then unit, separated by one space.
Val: -20 °C
